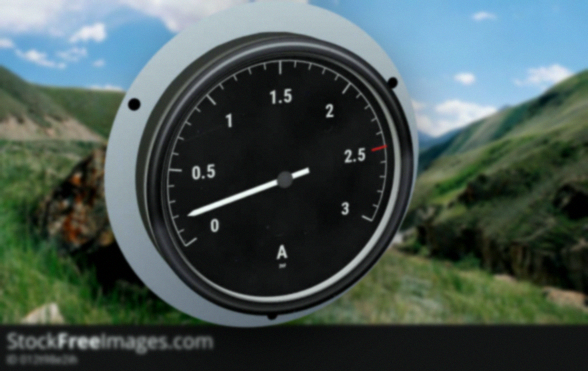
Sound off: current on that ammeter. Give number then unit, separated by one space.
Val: 0.2 A
